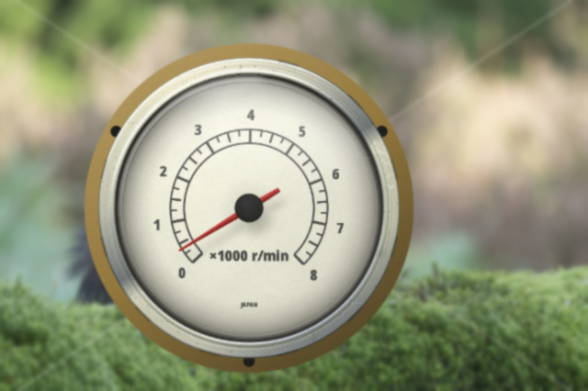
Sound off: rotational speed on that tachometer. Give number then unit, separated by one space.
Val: 375 rpm
